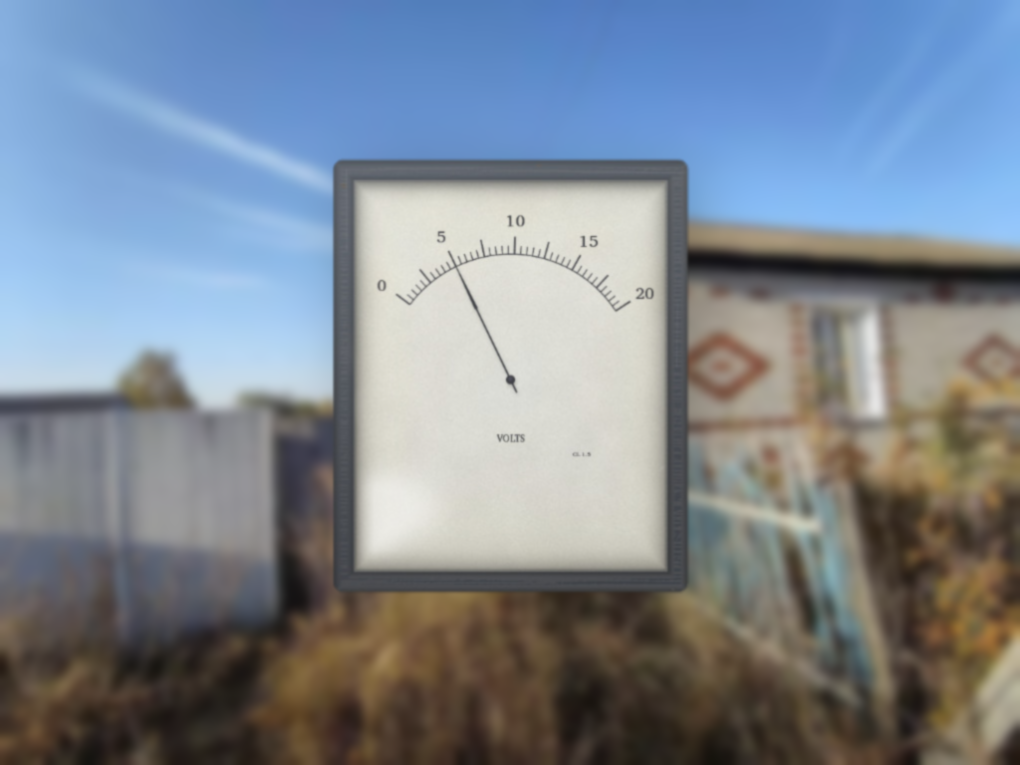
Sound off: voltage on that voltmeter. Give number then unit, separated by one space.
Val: 5 V
